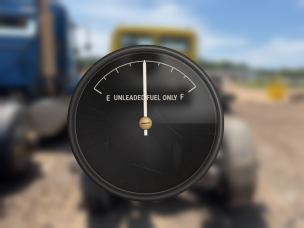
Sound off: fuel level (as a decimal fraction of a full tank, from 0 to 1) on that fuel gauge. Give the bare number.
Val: 0.5
